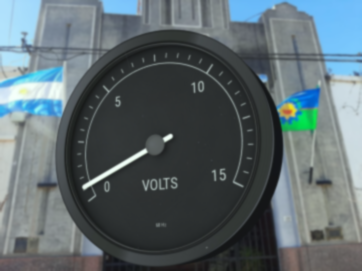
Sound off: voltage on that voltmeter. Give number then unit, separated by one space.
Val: 0.5 V
